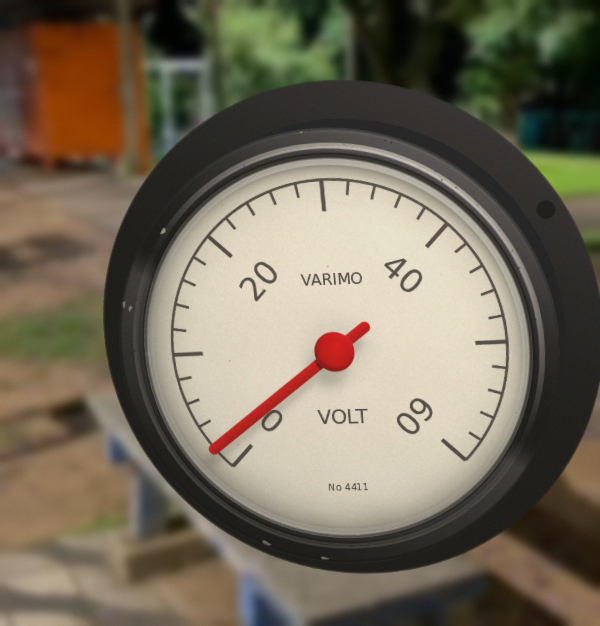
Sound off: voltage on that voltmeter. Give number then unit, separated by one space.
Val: 2 V
